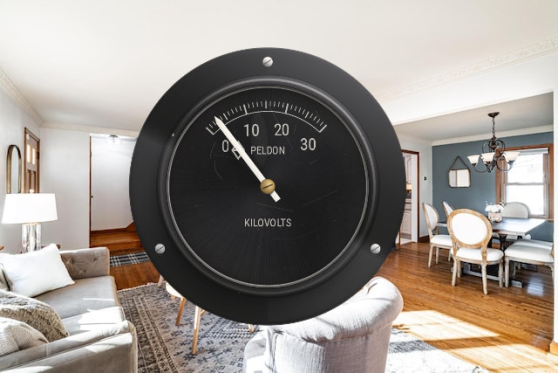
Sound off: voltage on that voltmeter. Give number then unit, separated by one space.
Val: 3 kV
